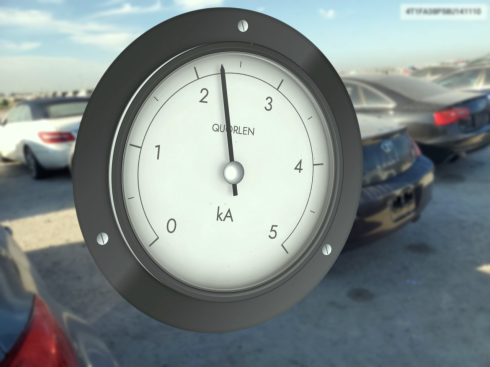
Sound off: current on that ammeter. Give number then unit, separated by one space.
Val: 2.25 kA
